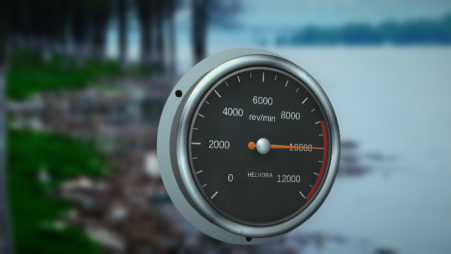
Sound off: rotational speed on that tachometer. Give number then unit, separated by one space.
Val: 10000 rpm
